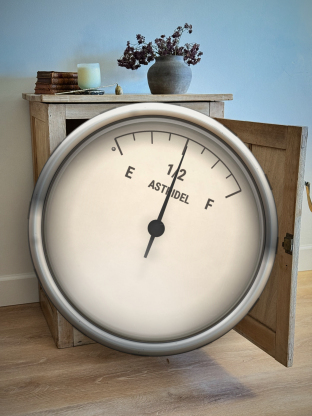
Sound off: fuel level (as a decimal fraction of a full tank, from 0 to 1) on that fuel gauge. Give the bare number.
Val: 0.5
